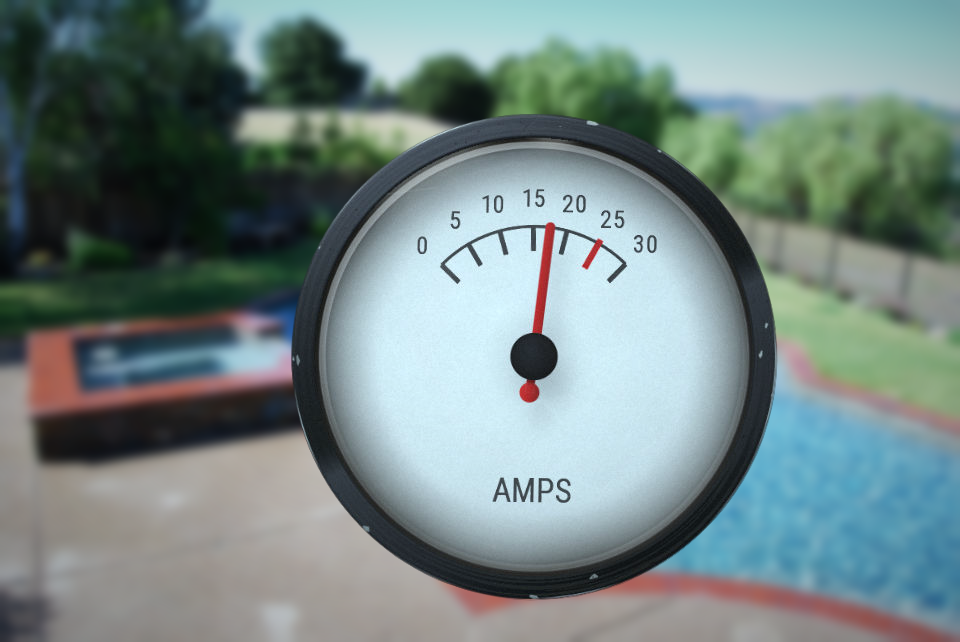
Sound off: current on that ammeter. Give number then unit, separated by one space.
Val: 17.5 A
